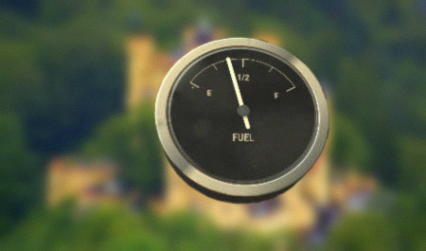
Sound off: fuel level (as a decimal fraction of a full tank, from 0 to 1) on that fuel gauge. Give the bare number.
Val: 0.375
